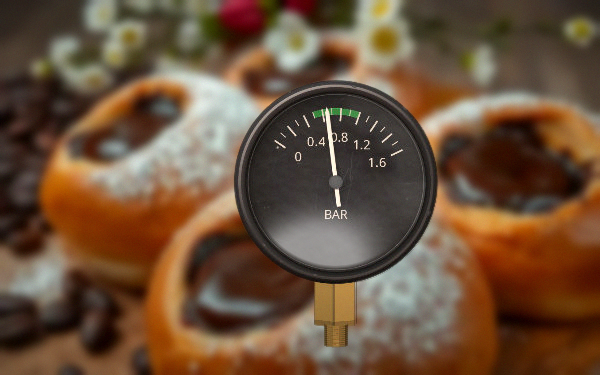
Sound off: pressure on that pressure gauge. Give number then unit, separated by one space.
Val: 0.65 bar
